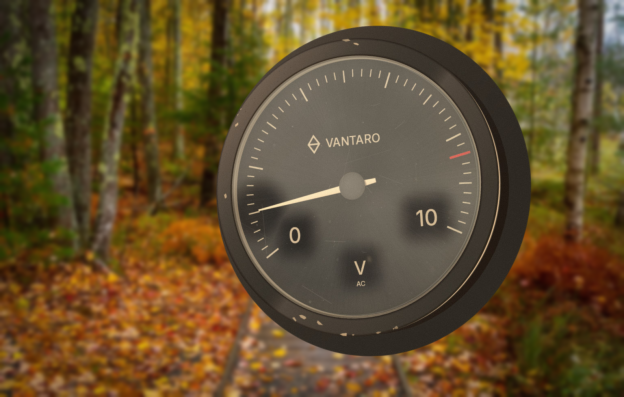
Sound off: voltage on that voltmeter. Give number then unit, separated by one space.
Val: 1 V
